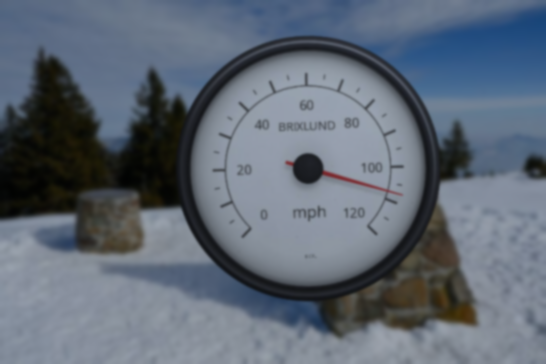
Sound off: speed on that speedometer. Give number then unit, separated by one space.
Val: 107.5 mph
